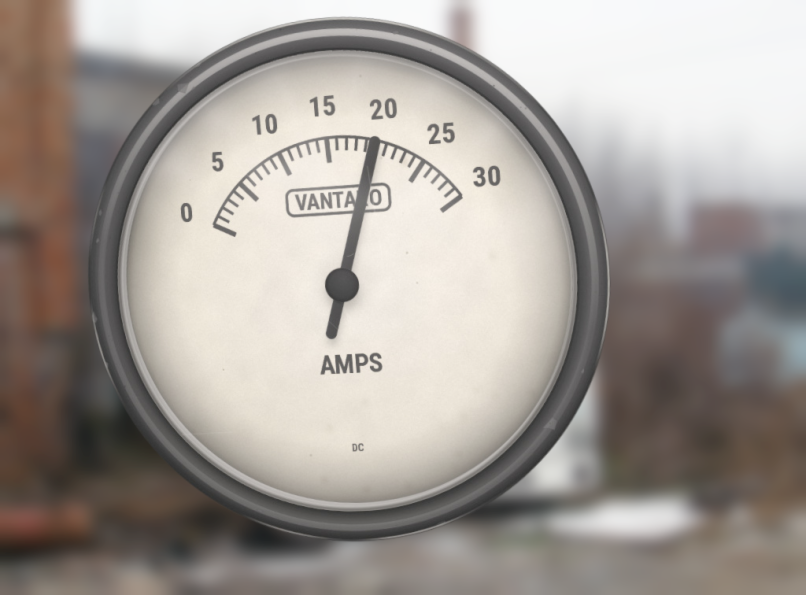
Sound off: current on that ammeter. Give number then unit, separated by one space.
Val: 20 A
